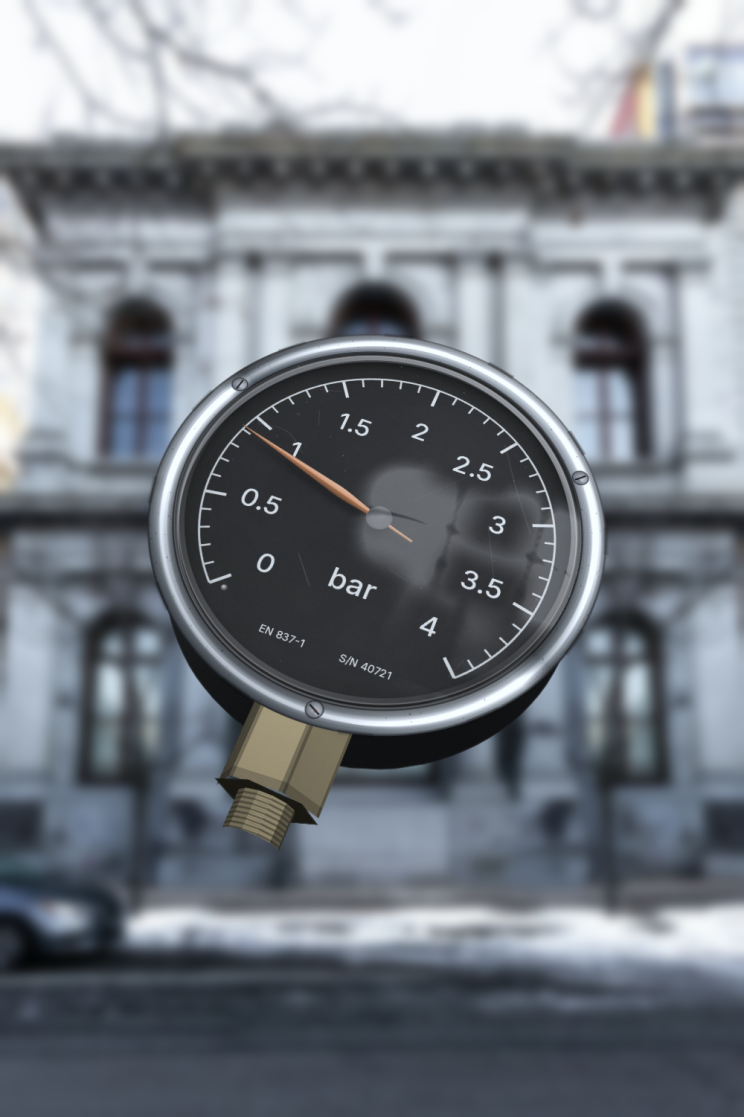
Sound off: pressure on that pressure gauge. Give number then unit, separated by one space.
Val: 0.9 bar
